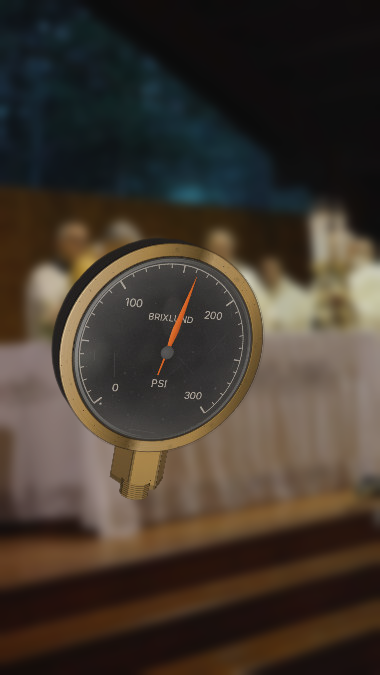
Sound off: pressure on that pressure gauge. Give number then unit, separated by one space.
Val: 160 psi
